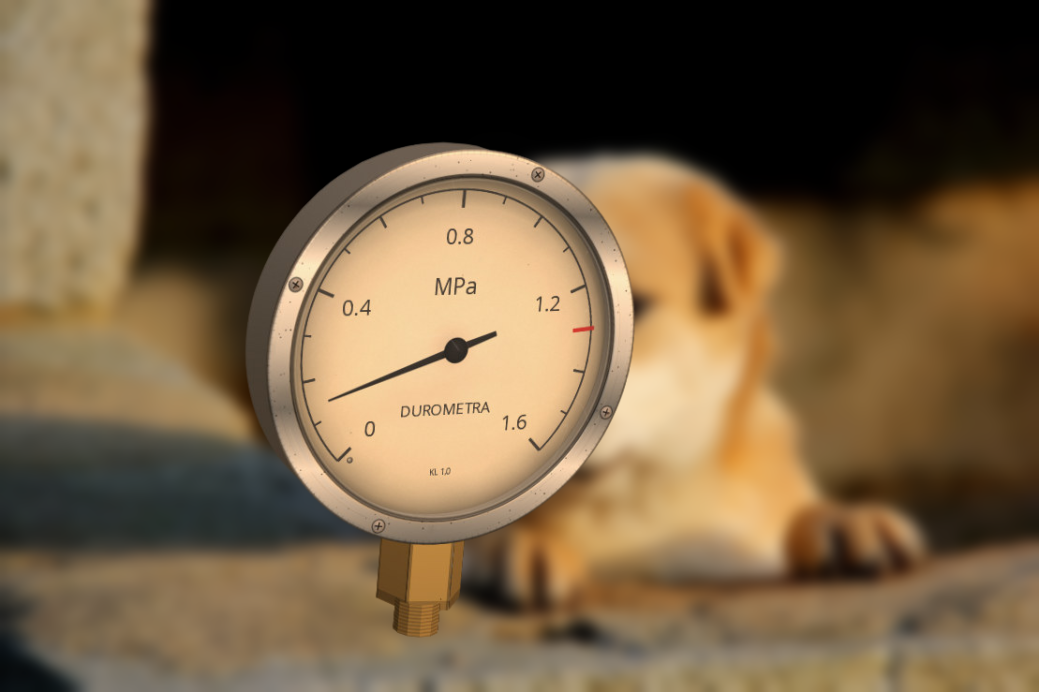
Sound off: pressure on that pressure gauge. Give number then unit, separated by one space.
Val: 0.15 MPa
